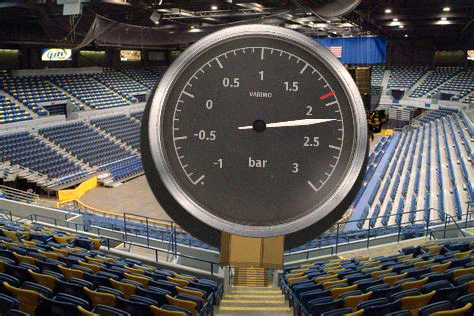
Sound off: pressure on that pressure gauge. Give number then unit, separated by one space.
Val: 2.2 bar
